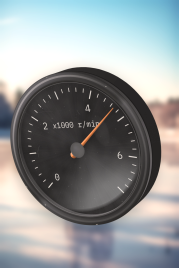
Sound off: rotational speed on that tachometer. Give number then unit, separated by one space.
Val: 4700 rpm
